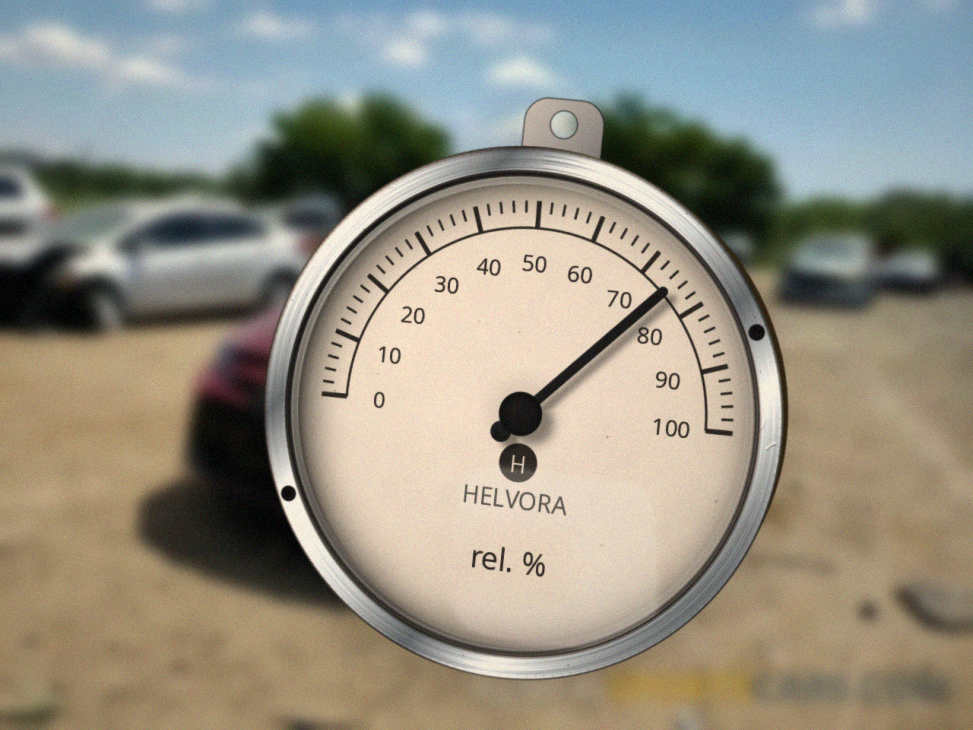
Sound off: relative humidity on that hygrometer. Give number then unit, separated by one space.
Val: 75 %
